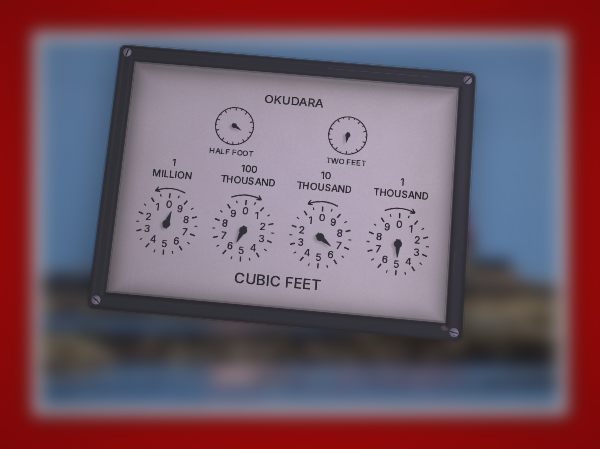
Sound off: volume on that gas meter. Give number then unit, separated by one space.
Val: 956500 ft³
